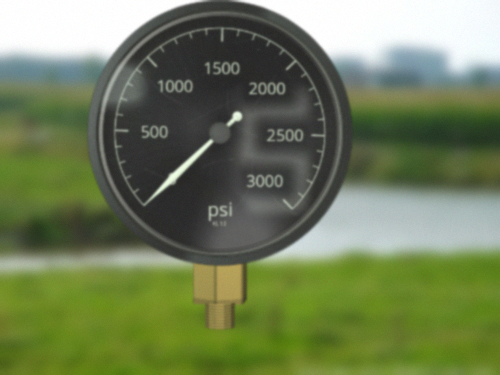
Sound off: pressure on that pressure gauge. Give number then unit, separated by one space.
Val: 0 psi
